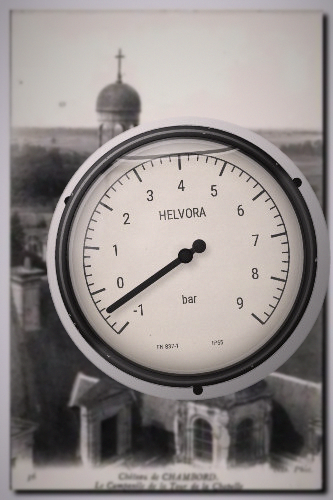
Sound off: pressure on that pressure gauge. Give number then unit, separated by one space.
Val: -0.5 bar
